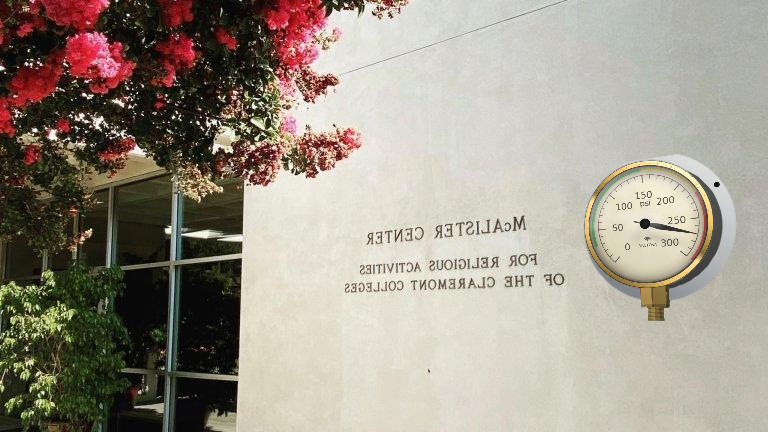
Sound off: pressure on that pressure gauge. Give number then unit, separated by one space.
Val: 270 psi
